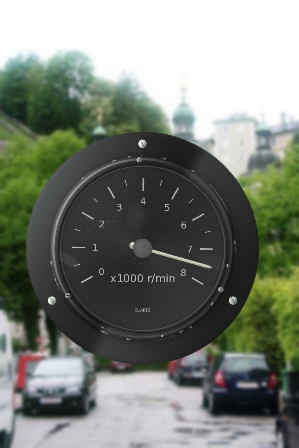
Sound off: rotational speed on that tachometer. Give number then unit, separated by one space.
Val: 7500 rpm
